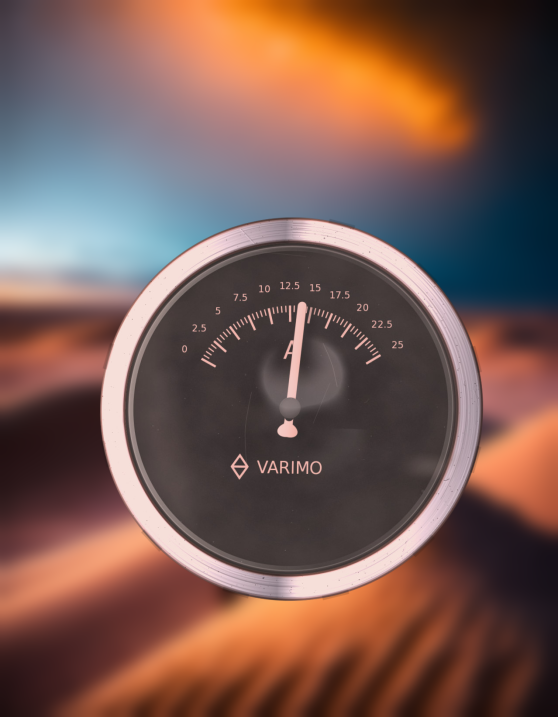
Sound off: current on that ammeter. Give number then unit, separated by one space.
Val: 14 A
